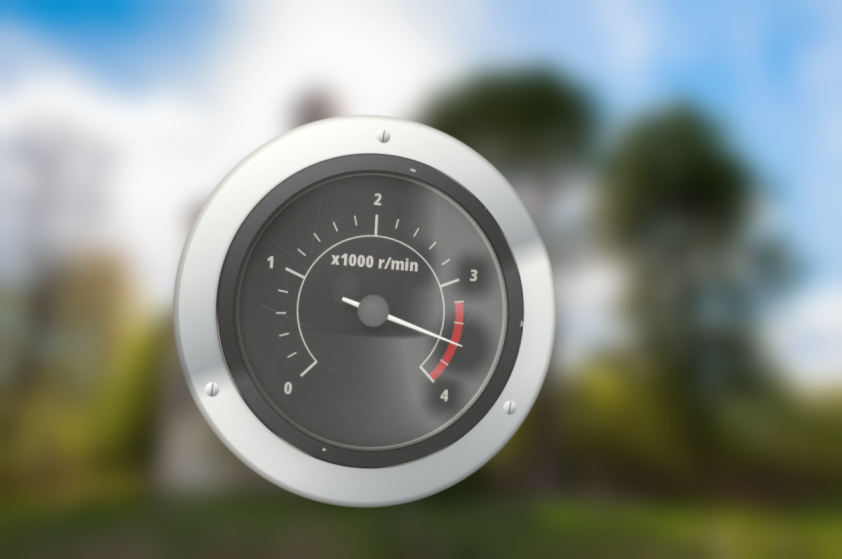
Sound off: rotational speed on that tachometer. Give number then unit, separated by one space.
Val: 3600 rpm
